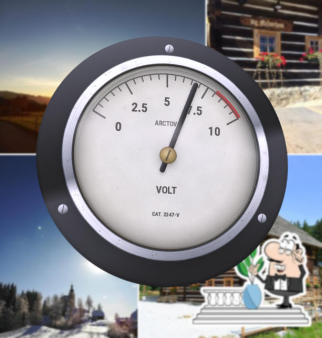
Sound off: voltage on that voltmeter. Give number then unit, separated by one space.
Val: 6.75 V
